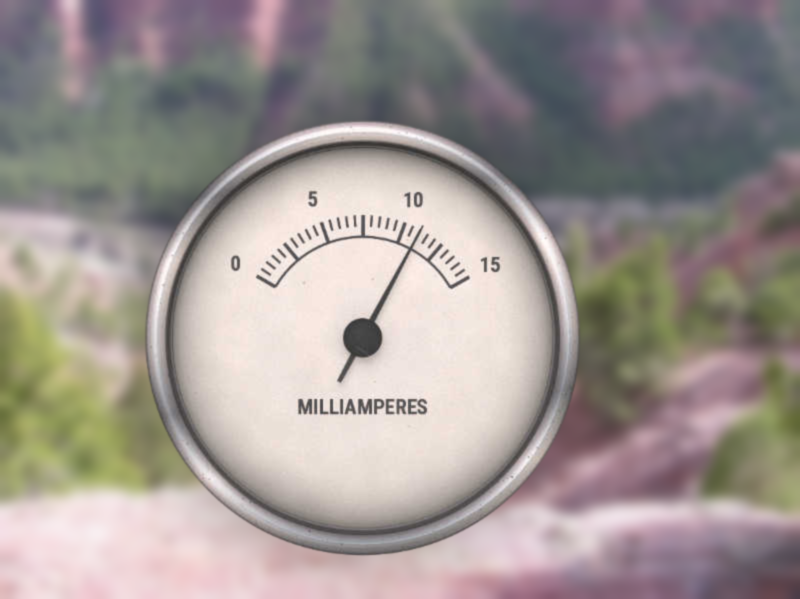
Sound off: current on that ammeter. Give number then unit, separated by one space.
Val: 11 mA
